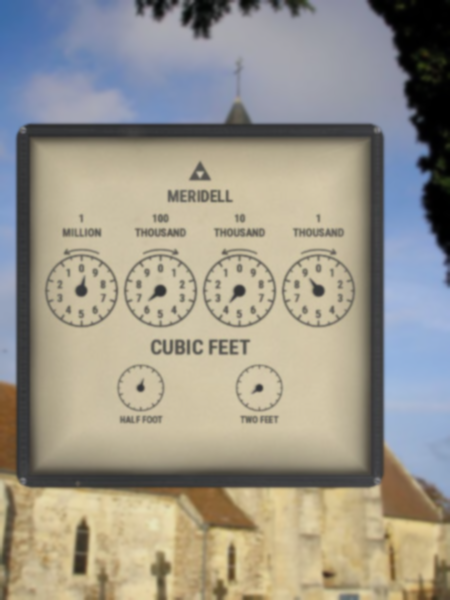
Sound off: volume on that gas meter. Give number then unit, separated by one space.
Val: 963900 ft³
